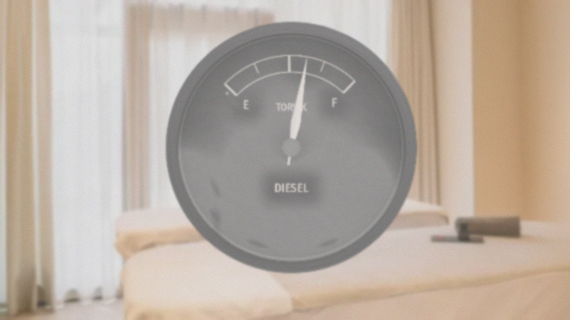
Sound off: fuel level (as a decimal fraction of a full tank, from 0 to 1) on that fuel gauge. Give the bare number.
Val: 0.625
